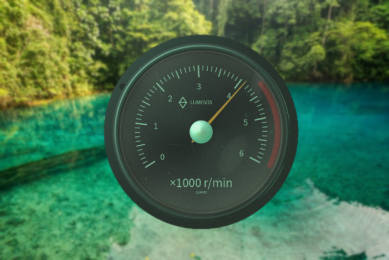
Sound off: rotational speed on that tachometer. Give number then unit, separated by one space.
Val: 4100 rpm
